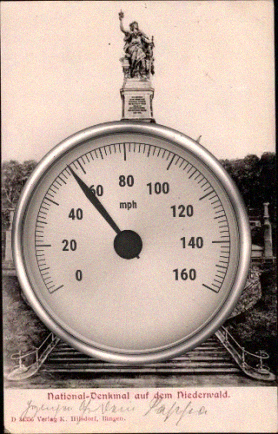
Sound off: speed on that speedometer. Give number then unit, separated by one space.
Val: 56 mph
